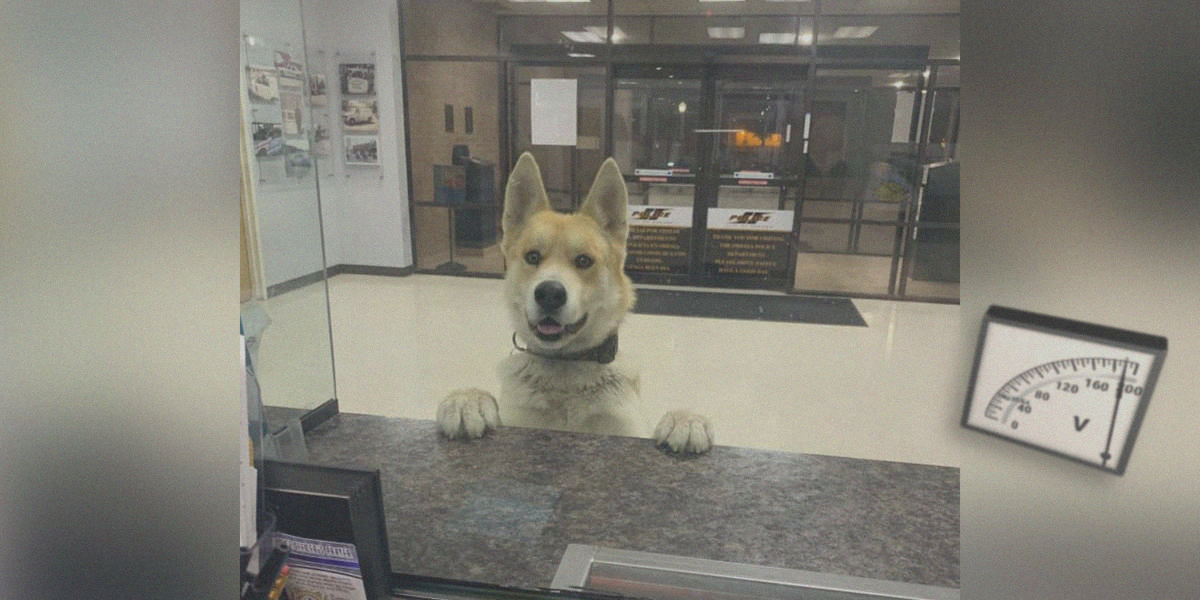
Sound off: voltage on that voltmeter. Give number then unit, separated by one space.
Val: 190 V
